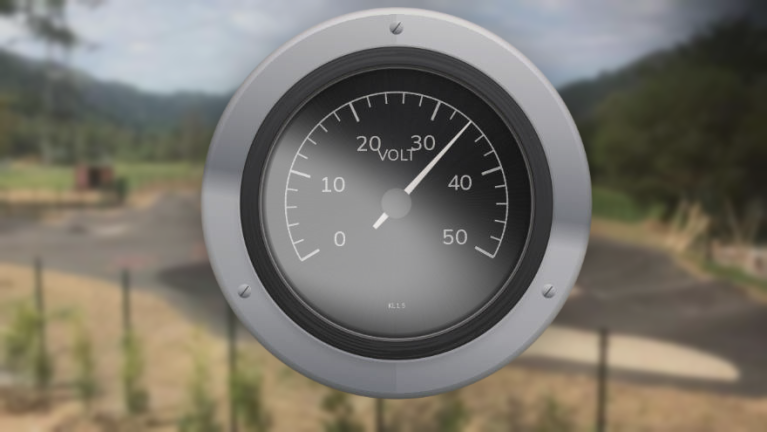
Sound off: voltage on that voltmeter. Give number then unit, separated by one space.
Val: 34 V
